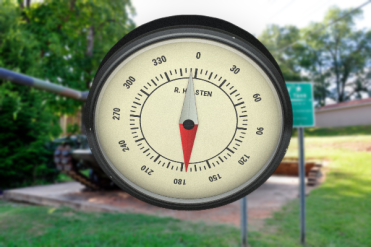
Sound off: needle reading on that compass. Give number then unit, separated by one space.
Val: 175 °
